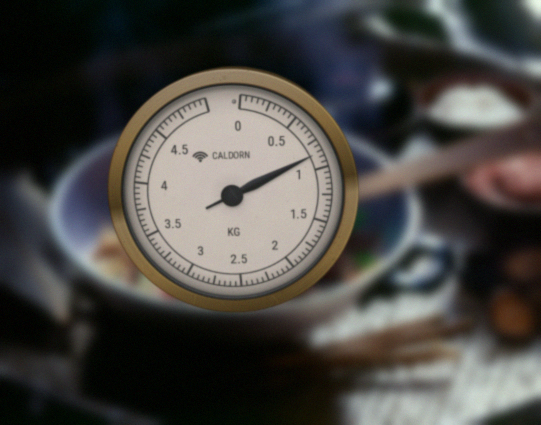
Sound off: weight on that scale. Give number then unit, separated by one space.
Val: 0.85 kg
